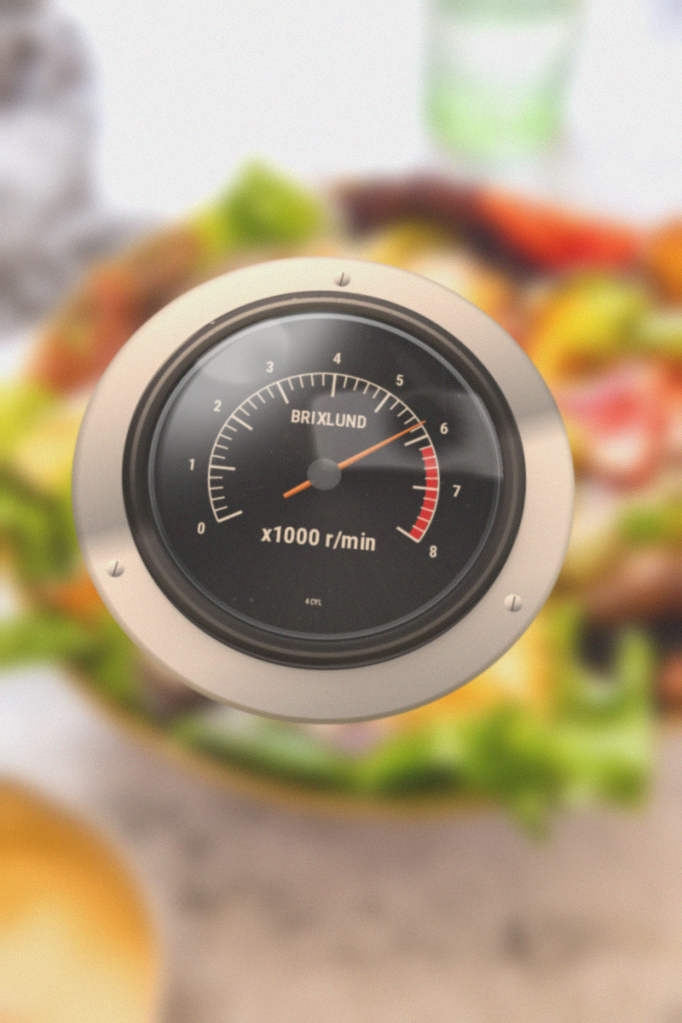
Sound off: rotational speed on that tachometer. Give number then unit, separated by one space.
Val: 5800 rpm
